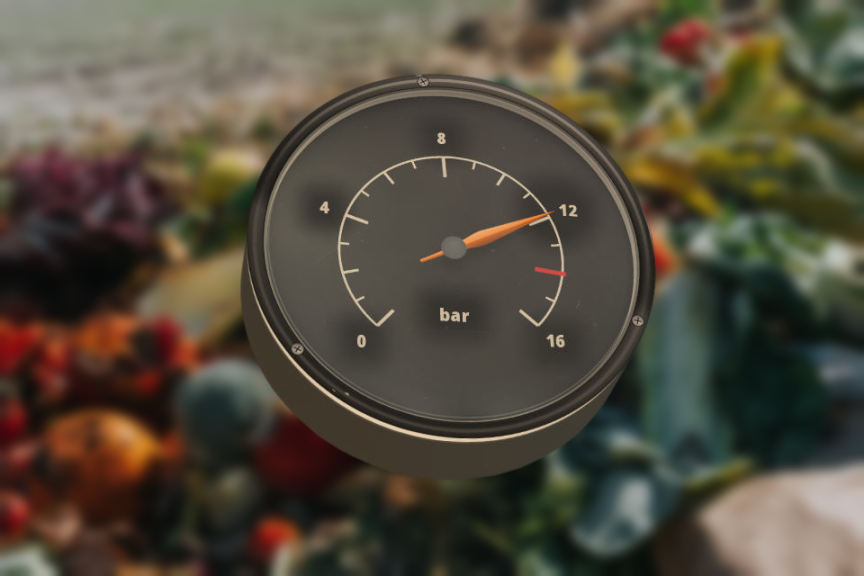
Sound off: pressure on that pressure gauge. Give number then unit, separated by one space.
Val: 12 bar
